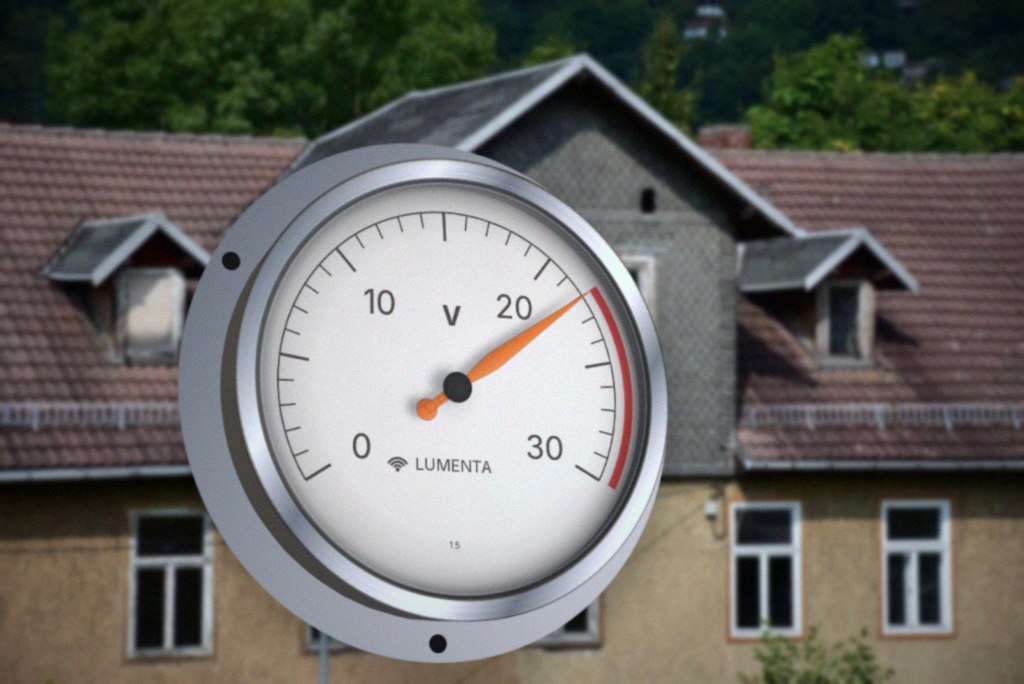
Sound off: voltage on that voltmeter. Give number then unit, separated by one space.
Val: 22 V
